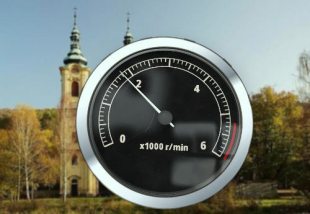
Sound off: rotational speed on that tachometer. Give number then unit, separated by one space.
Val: 1800 rpm
